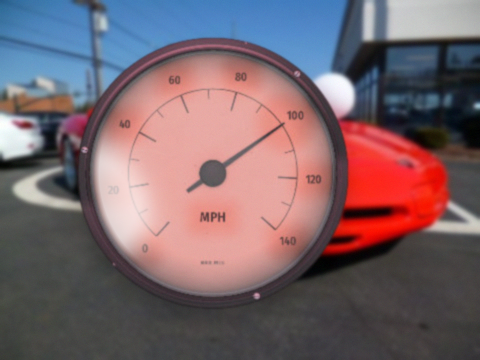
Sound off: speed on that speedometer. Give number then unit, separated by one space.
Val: 100 mph
